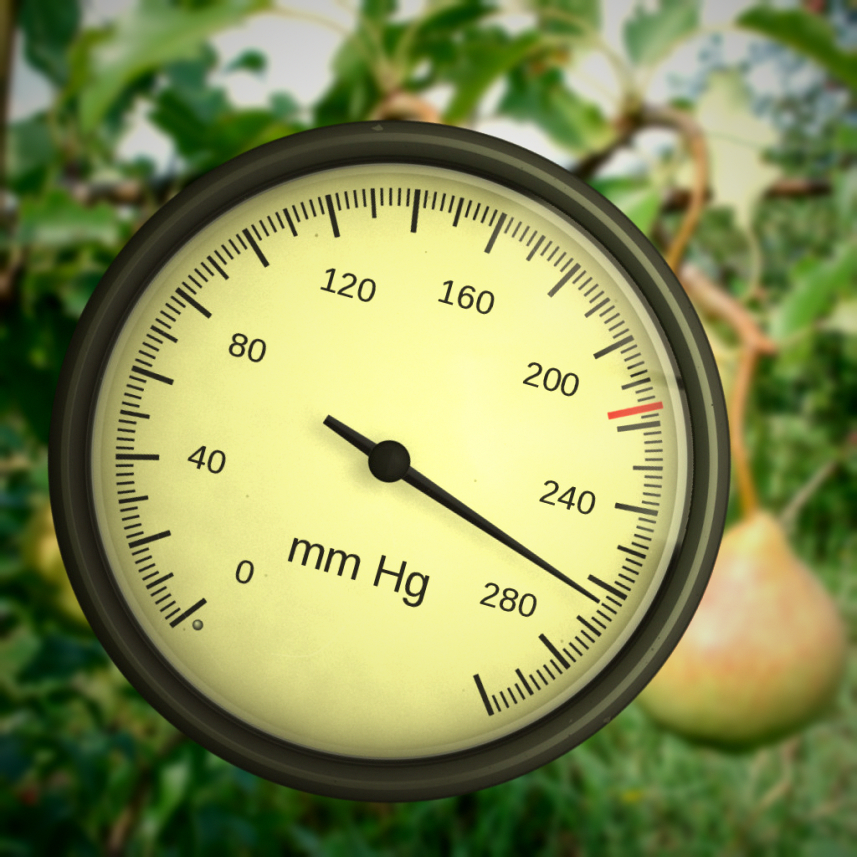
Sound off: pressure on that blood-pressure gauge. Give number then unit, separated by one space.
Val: 264 mmHg
